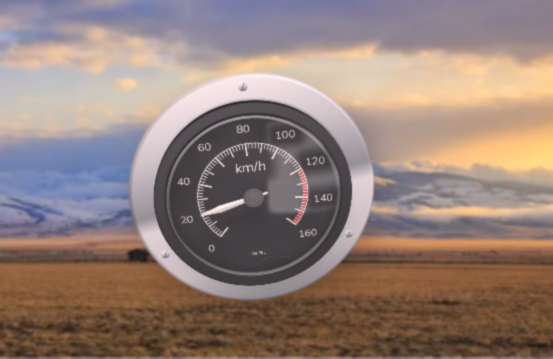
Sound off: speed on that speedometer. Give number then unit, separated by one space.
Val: 20 km/h
